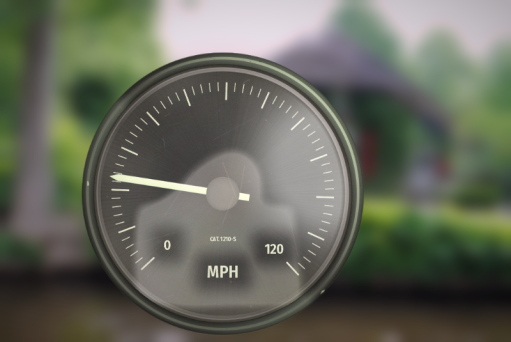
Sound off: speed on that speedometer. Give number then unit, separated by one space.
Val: 23 mph
